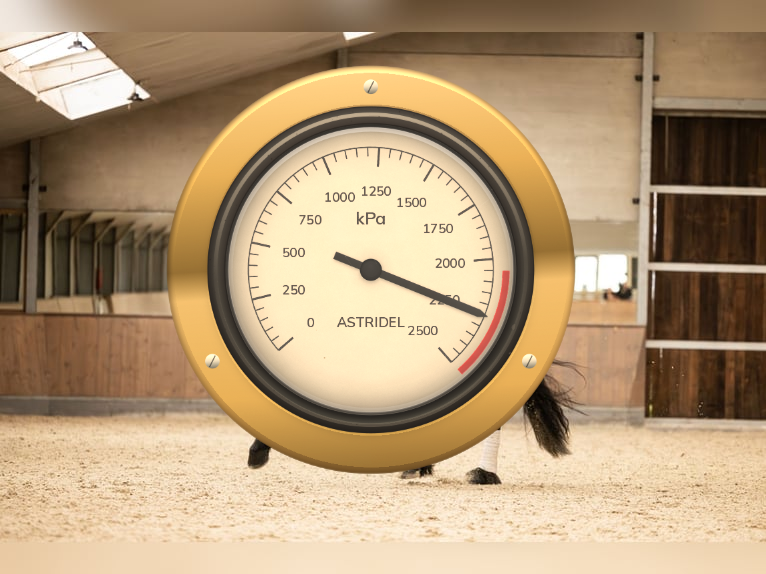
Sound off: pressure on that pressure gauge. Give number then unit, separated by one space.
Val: 2250 kPa
